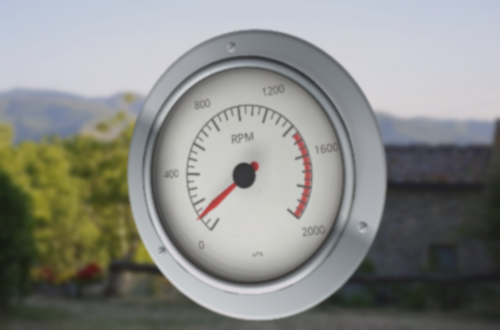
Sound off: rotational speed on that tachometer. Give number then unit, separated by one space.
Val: 100 rpm
